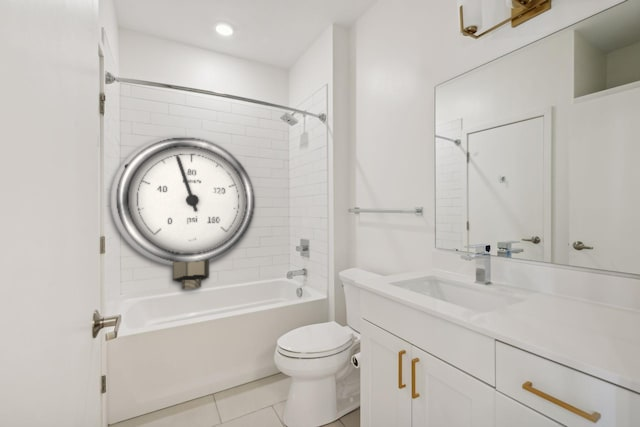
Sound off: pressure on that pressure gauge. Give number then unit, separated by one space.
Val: 70 psi
